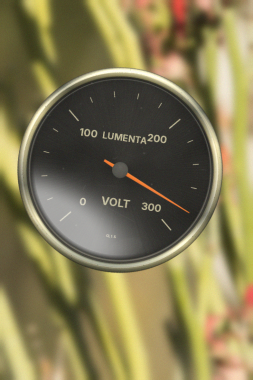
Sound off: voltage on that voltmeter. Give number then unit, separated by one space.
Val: 280 V
